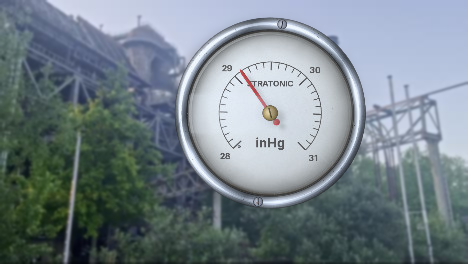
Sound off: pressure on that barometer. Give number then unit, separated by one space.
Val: 29.1 inHg
